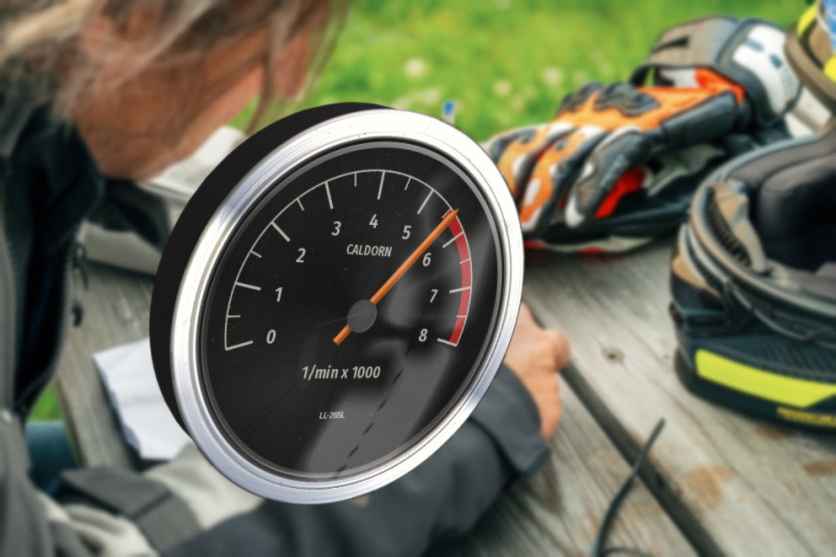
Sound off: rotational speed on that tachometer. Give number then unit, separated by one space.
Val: 5500 rpm
